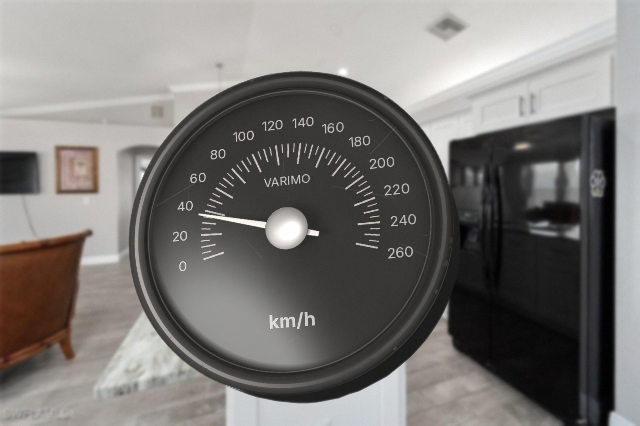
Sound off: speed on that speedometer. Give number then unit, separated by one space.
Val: 35 km/h
